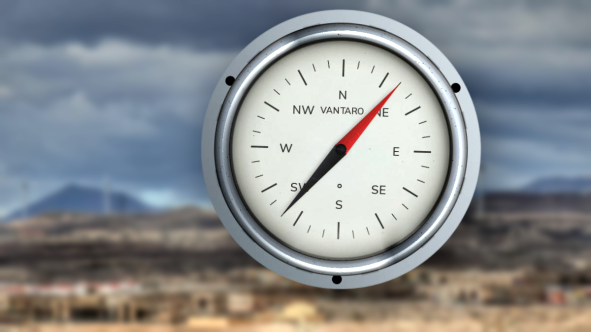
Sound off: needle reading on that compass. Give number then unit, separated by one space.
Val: 40 °
